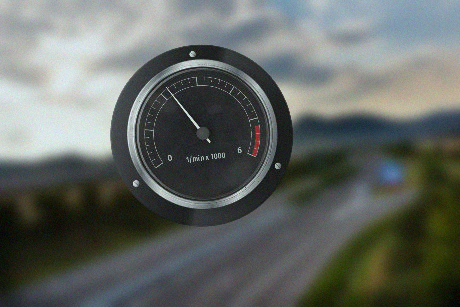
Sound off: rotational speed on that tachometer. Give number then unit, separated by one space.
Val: 2200 rpm
